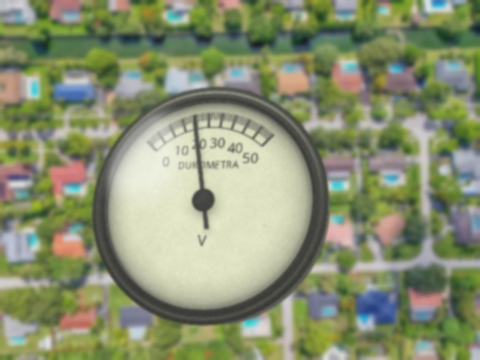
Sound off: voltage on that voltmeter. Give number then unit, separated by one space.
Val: 20 V
